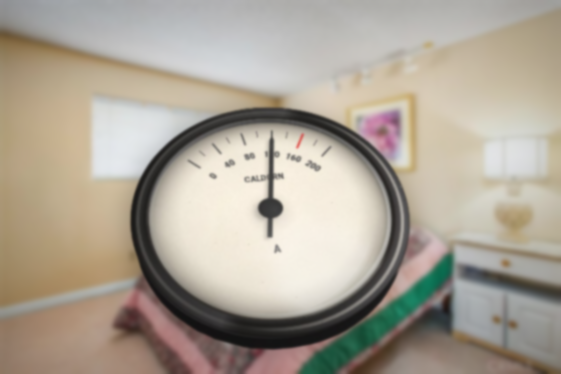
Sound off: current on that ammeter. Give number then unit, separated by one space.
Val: 120 A
